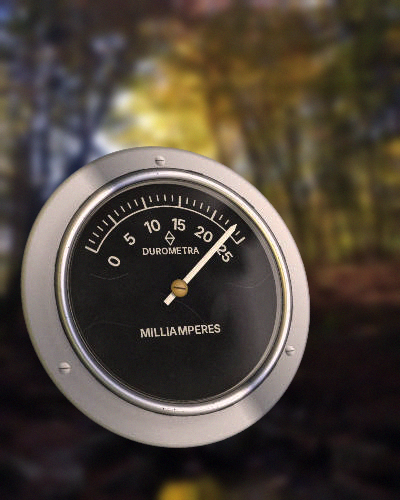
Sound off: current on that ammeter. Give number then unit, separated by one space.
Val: 23 mA
